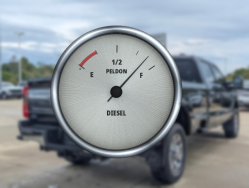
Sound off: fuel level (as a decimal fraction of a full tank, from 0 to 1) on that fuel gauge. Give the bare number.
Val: 0.875
